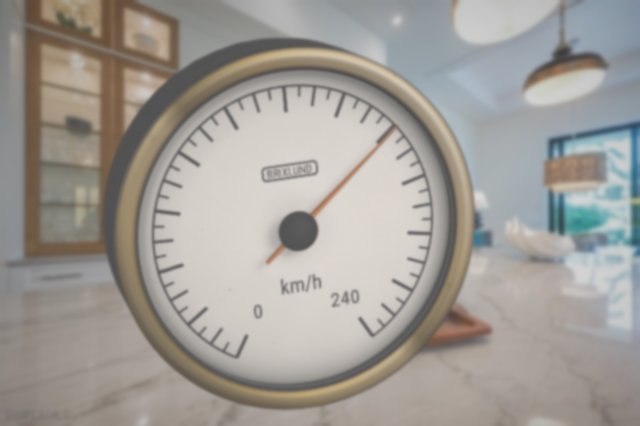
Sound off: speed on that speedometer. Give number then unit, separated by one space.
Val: 160 km/h
